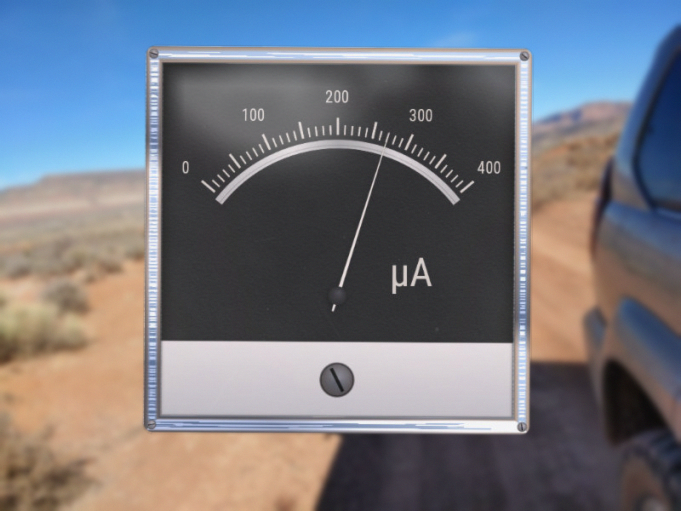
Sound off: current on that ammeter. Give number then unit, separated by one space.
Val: 270 µA
